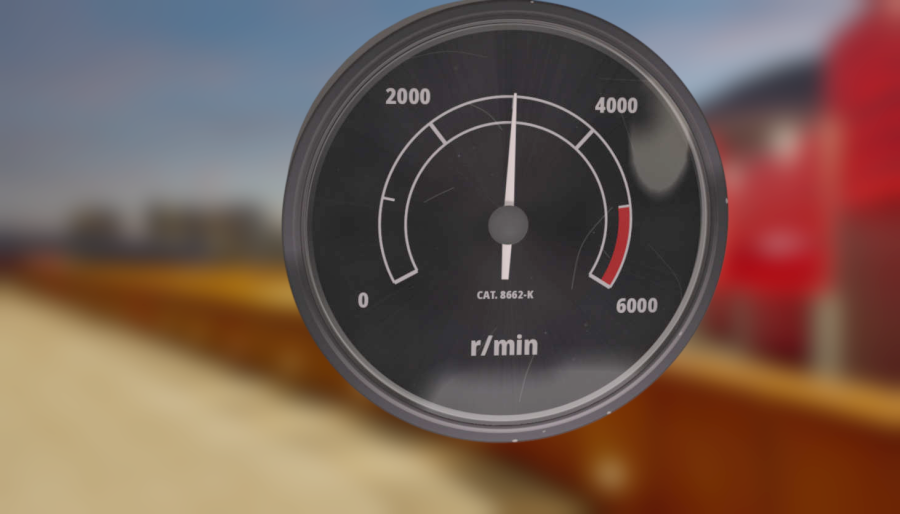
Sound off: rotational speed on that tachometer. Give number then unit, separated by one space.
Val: 3000 rpm
